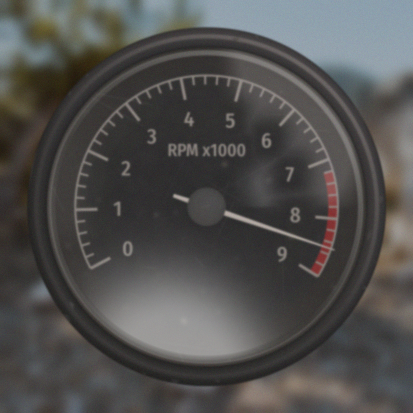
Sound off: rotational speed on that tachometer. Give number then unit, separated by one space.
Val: 8500 rpm
